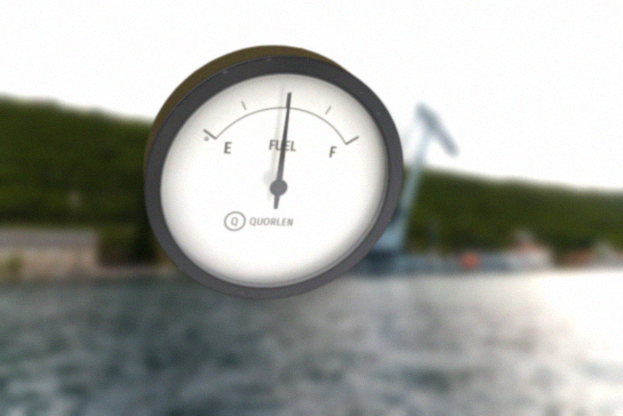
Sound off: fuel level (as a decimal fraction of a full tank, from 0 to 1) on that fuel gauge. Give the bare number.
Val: 0.5
